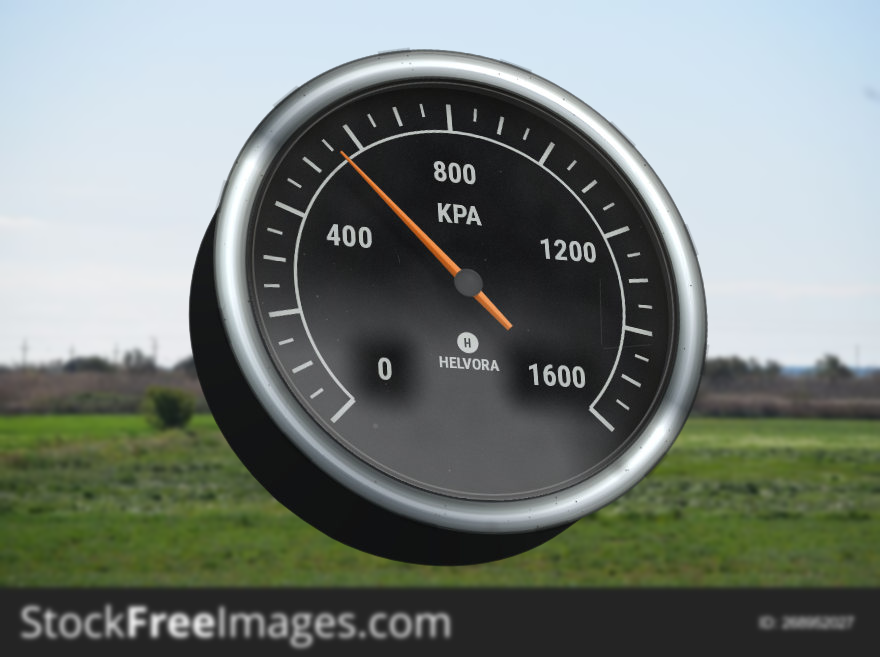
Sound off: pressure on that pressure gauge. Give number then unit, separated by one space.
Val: 550 kPa
